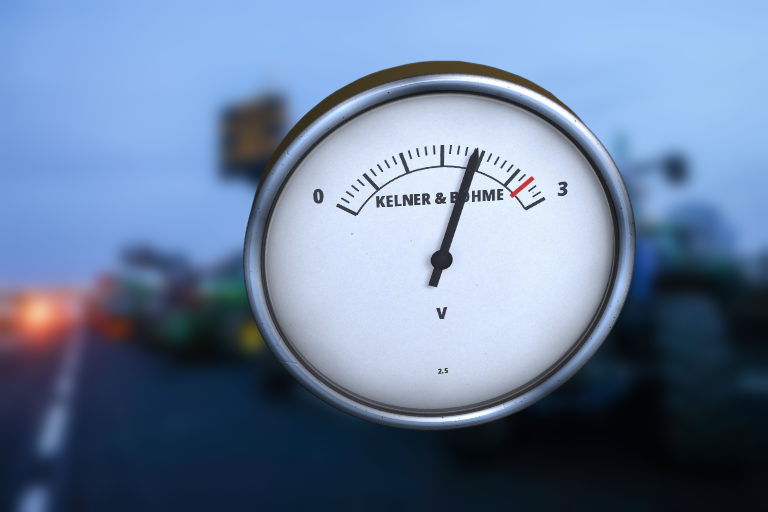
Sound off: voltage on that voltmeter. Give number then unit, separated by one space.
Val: 1.9 V
